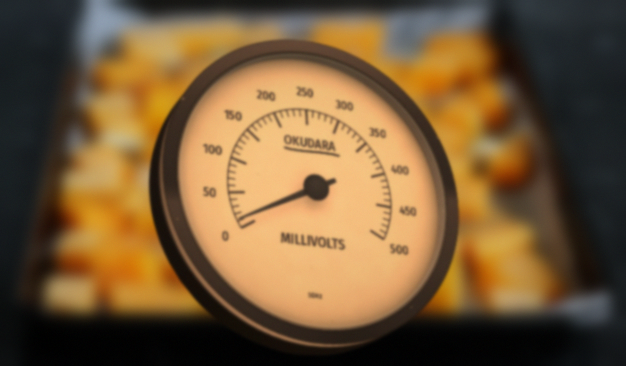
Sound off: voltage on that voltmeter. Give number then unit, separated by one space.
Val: 10 mV
